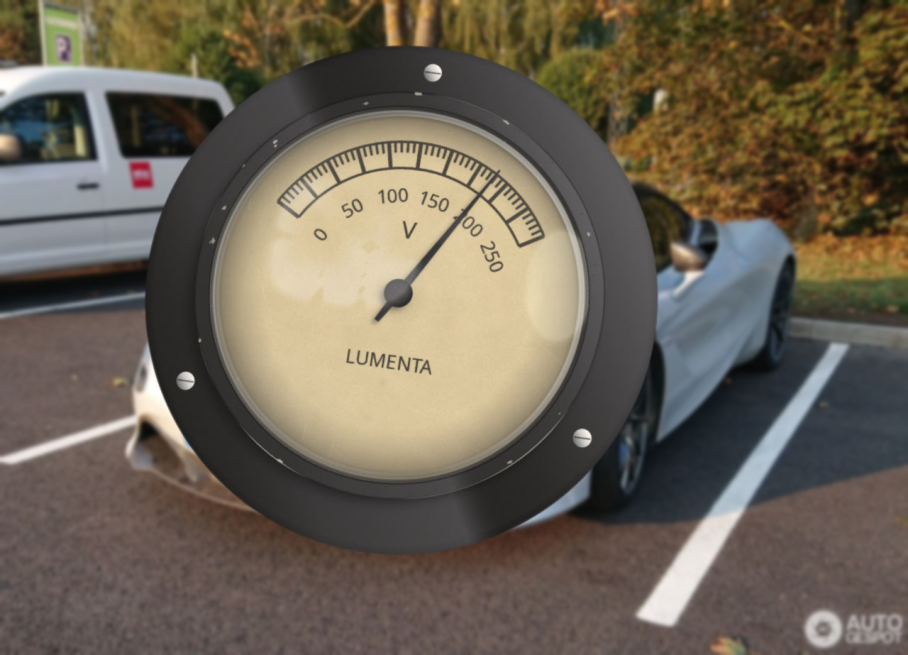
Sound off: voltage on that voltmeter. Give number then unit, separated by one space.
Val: 190 V
